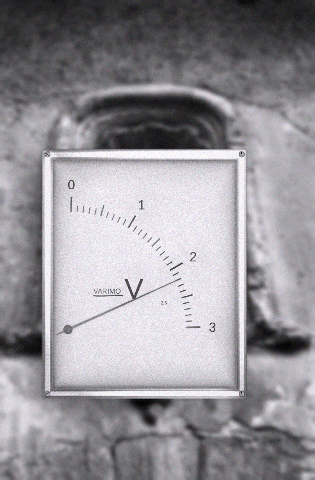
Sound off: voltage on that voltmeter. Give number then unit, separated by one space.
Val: 2.2 V
